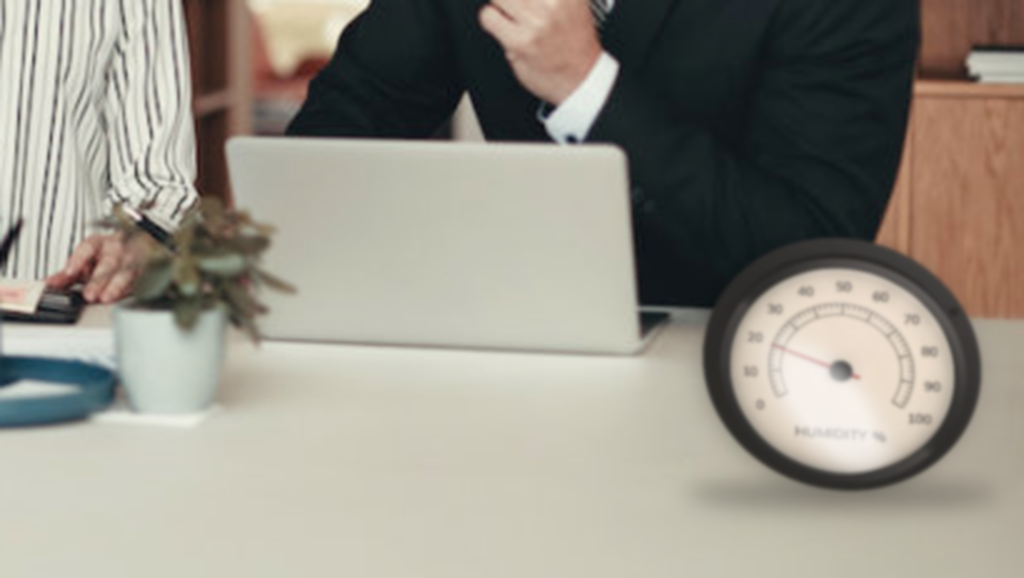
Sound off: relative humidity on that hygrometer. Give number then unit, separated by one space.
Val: 20 %
